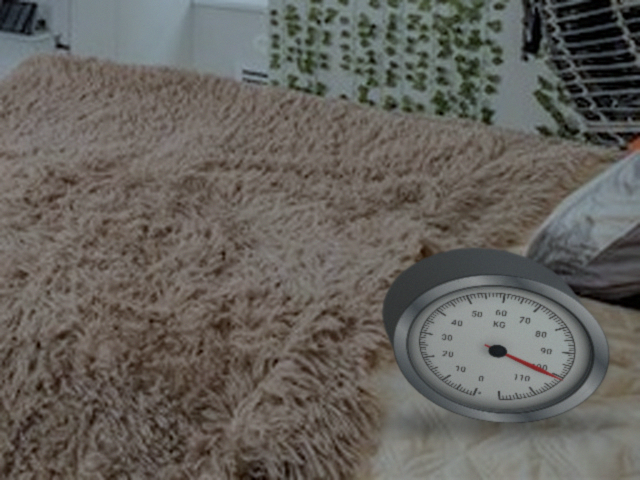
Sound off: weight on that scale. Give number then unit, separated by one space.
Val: 100 kg
